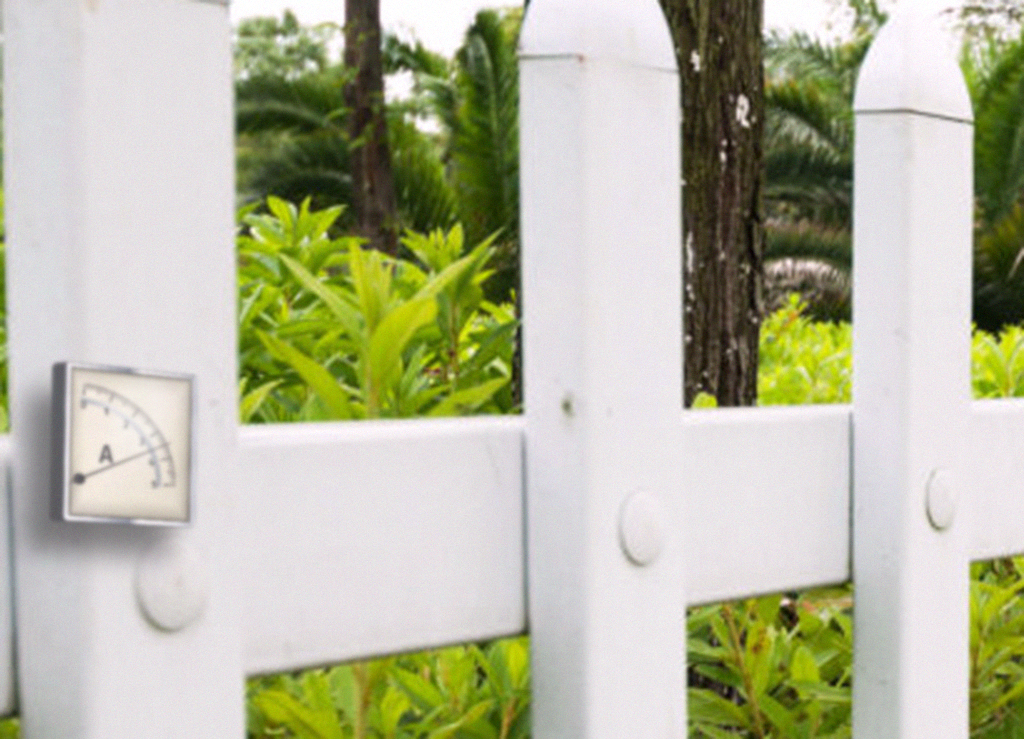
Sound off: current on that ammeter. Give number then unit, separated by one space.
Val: 3.5 A
